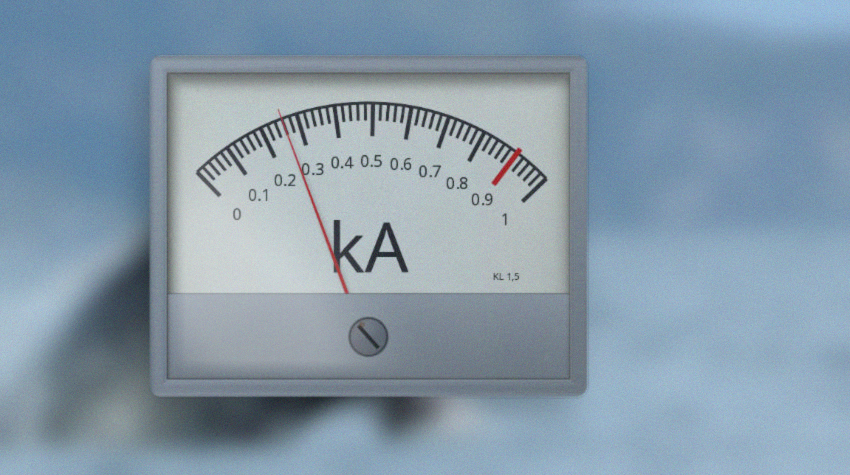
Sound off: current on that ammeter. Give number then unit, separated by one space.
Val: 0.26 kA
